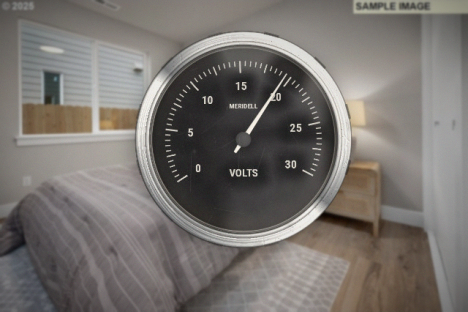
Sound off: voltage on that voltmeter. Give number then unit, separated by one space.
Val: 19.5 V
